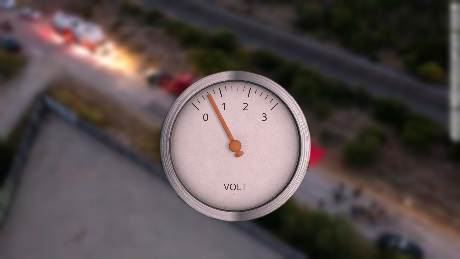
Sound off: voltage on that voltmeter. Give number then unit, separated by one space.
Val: 0.6 V
